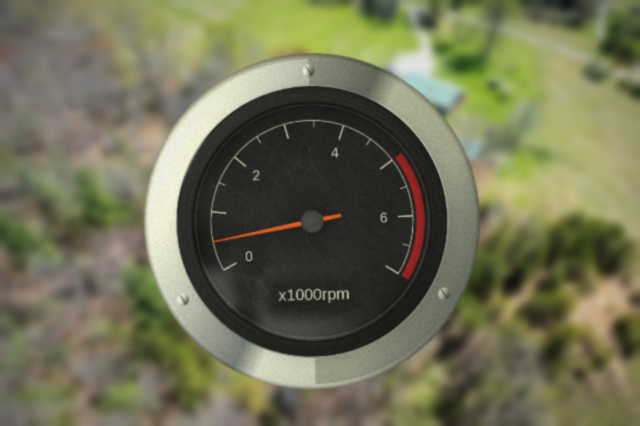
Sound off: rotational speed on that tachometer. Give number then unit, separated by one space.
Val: 500 rpm
